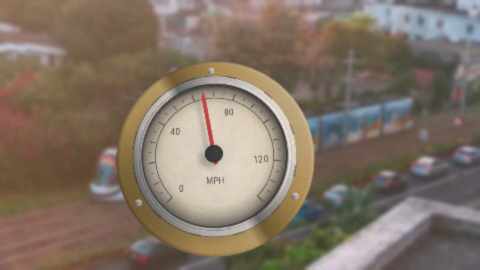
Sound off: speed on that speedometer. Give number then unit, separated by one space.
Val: 65 mph
